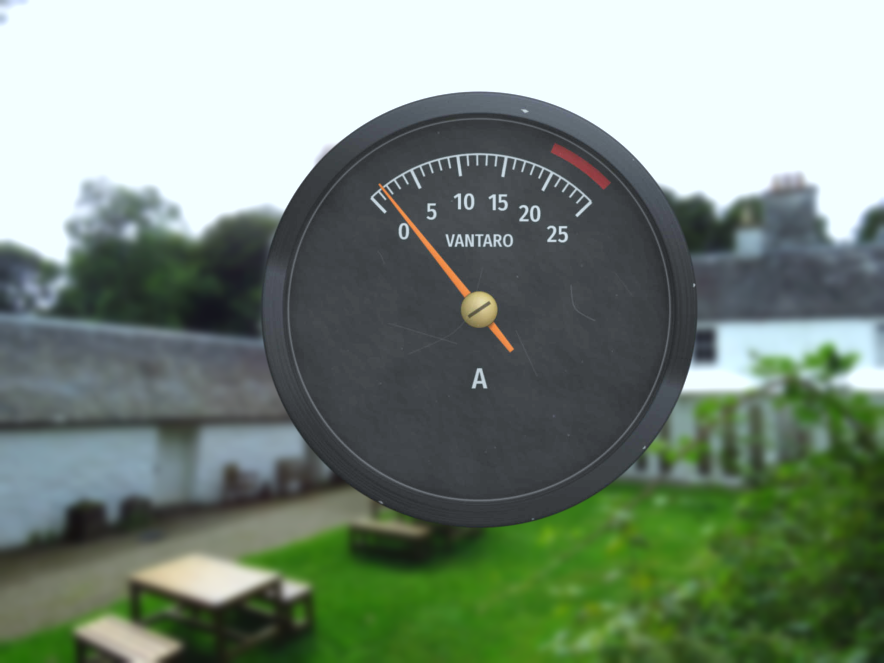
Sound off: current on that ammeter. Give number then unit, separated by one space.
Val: 1.5 A
